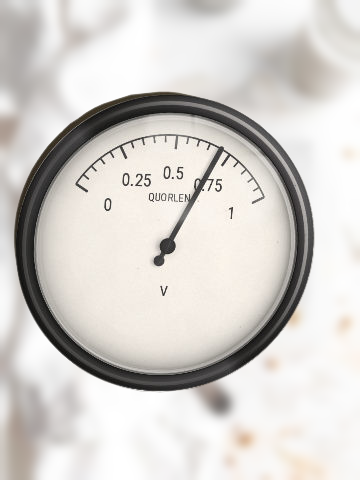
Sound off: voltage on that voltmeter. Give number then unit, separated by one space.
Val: 0.7 V
